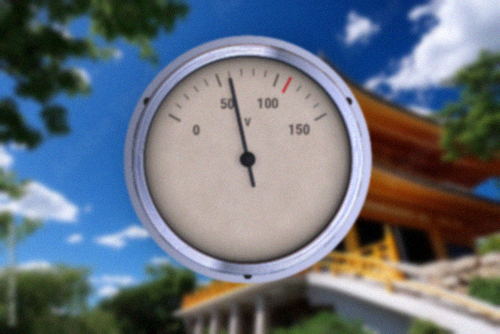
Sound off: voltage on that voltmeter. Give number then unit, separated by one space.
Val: 60 V
